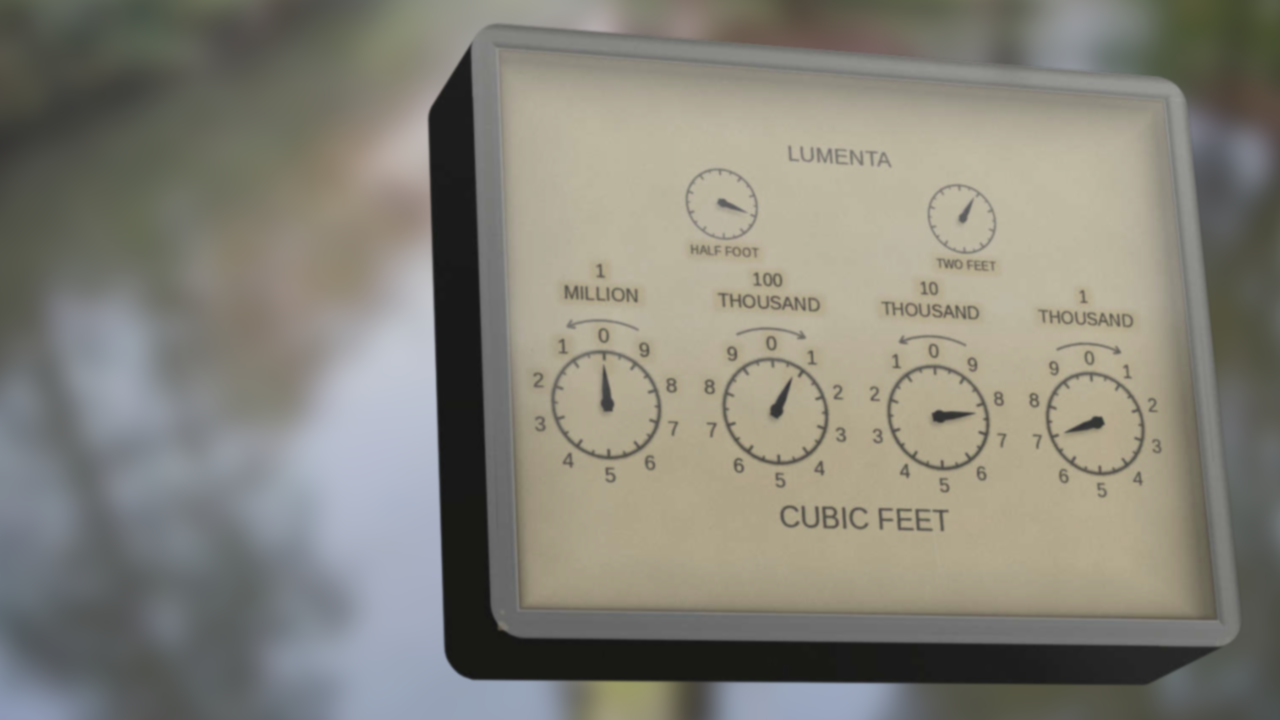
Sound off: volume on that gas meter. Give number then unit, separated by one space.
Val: 7700 ft³
